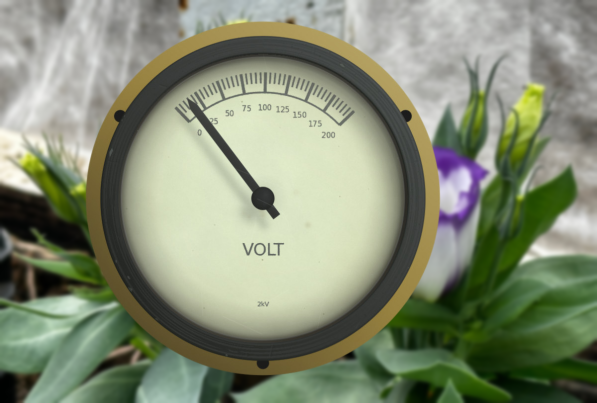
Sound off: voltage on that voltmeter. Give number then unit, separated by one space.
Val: 15 V
